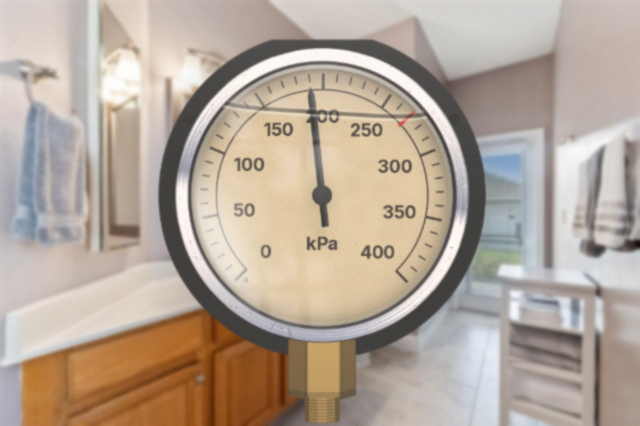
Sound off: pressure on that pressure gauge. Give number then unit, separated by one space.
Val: 190 kPa
